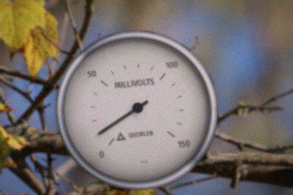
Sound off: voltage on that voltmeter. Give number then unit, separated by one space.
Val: 10 mV
